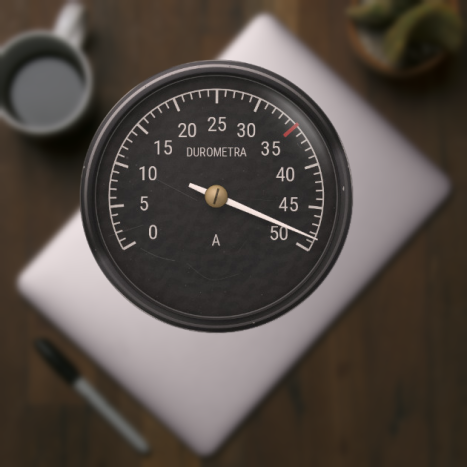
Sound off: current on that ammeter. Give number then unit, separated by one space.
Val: 48.5 A
